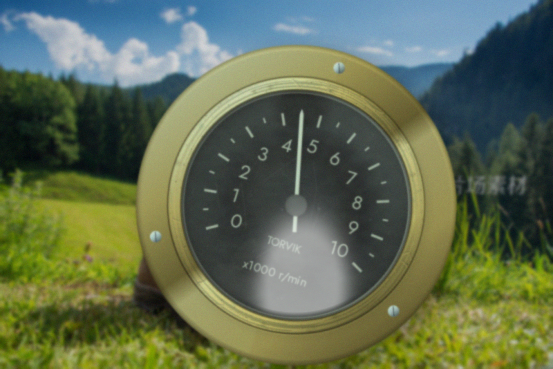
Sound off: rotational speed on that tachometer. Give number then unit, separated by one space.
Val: 4500 rpm
